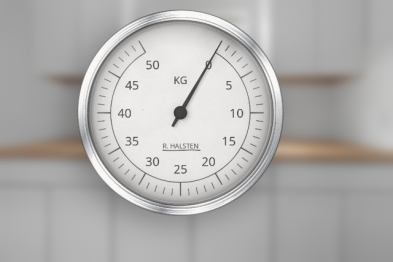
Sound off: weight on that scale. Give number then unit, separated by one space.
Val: 0 kg
